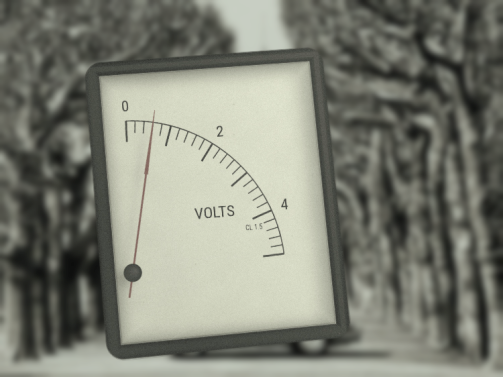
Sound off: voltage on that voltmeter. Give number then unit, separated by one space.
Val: 0.6 V
